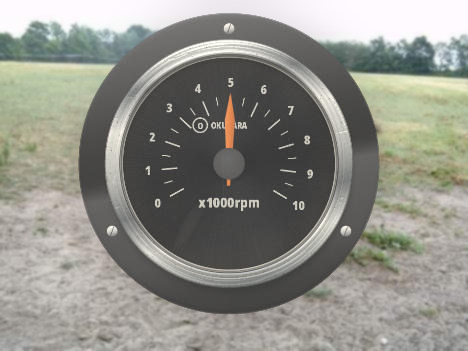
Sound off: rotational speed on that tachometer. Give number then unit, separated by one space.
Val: 5000 rpm
